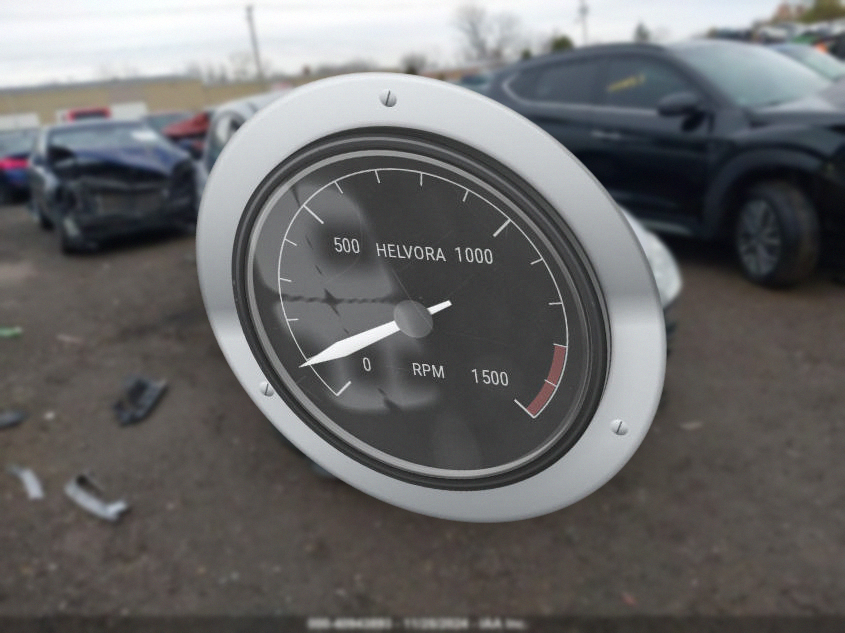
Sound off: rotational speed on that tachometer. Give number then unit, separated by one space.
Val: 100 rpm
